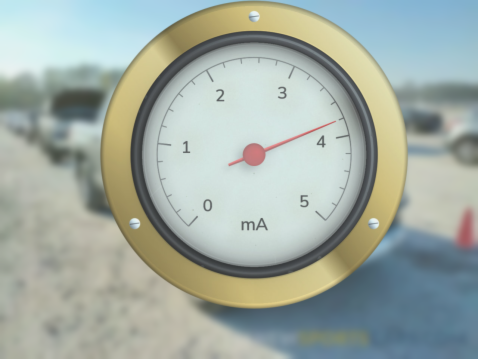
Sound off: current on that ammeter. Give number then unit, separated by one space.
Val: 3.8 mA
